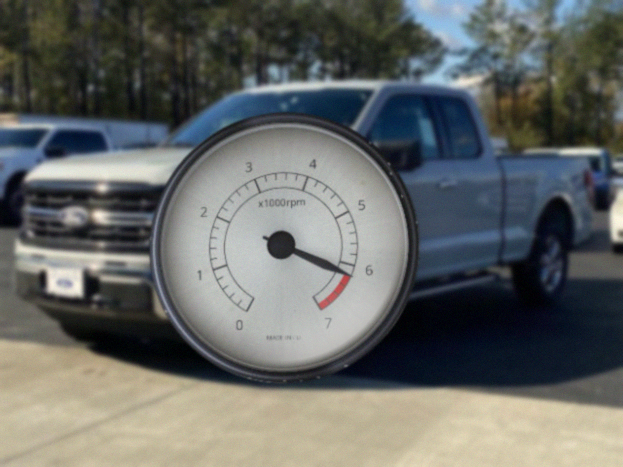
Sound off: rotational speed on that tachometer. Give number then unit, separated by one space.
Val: 6200 rpm
